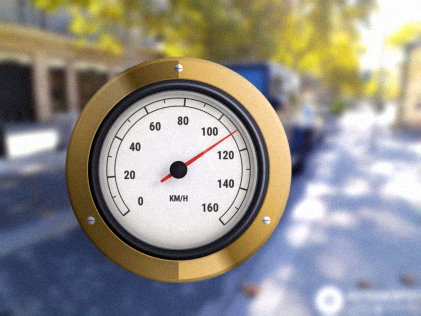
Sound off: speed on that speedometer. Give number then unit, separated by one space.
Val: 110 km/h
